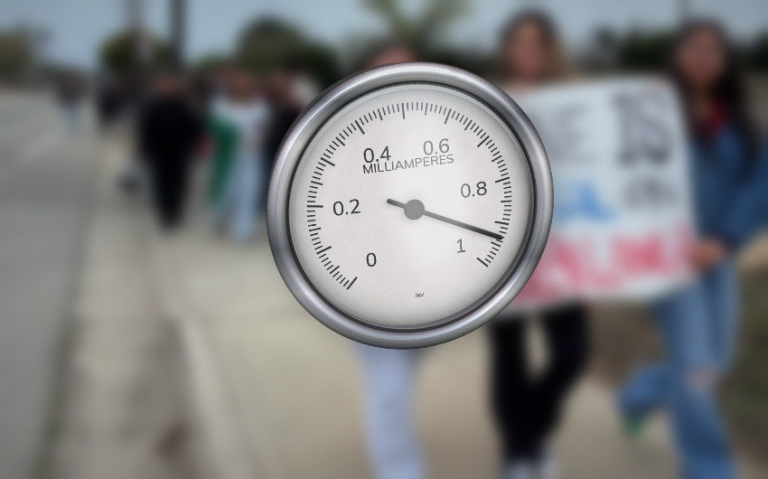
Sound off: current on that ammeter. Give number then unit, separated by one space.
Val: 0.93 mA
